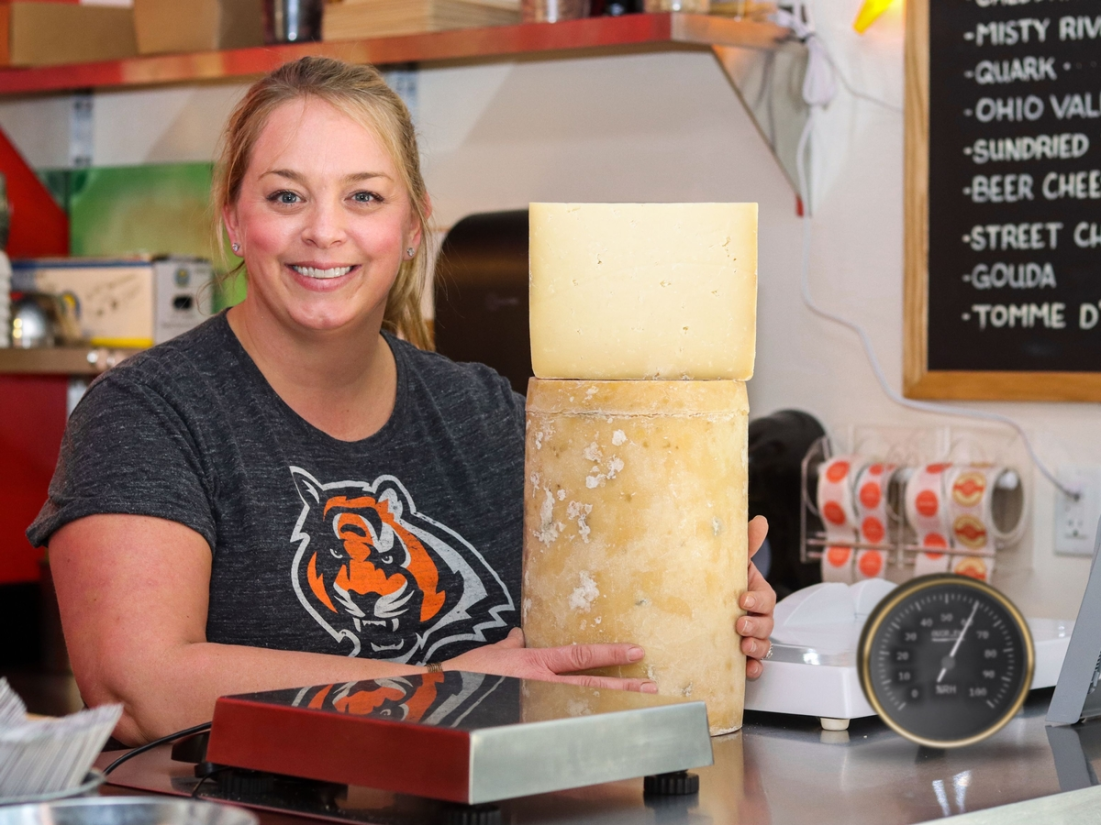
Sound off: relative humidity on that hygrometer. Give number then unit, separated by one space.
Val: 60 %
